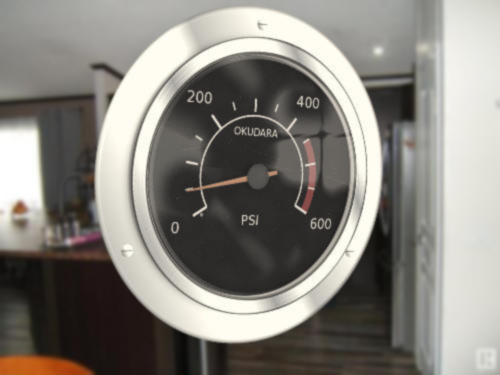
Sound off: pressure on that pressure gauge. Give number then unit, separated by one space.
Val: 50 psi
